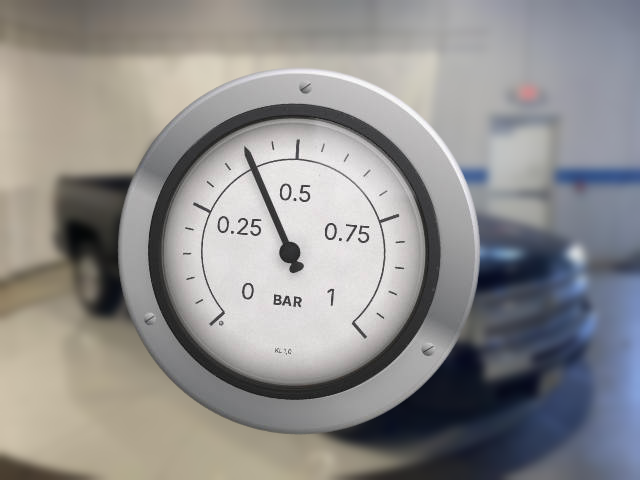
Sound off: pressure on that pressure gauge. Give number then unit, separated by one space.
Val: 0.4 bar
